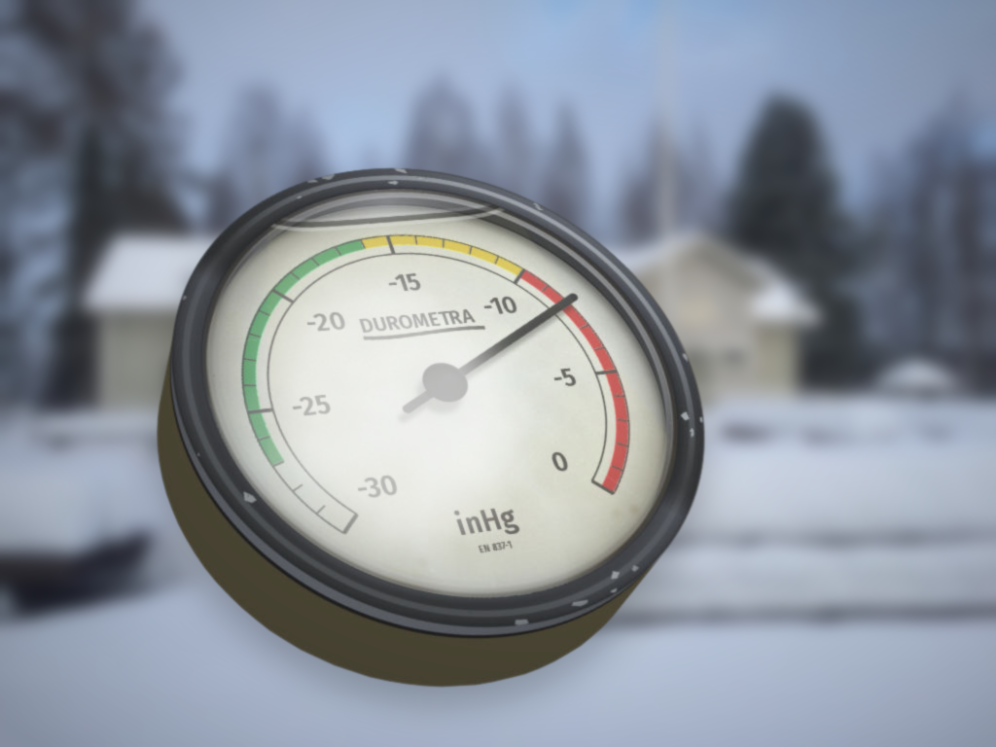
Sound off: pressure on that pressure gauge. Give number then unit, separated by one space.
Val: -8 inHg
